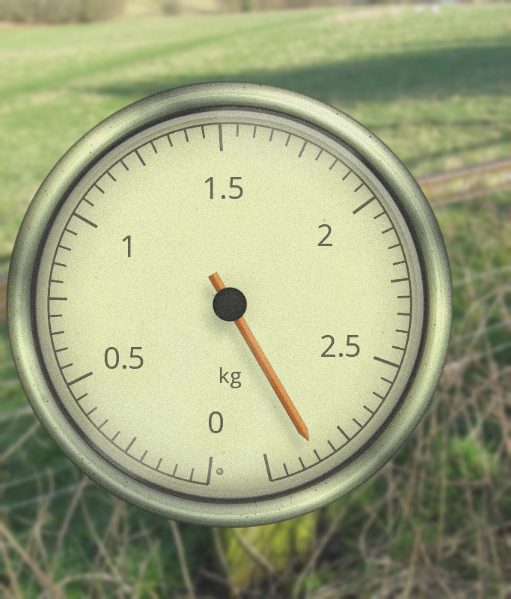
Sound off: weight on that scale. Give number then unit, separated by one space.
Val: 2.85 kg
